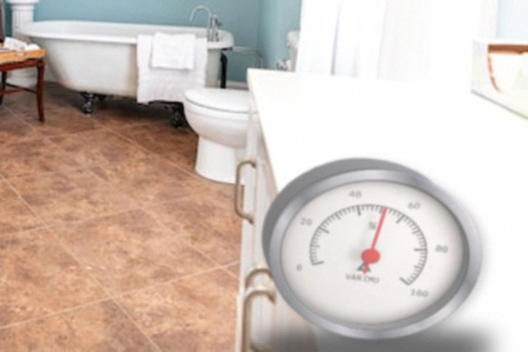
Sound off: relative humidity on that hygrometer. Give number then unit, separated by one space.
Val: 50 %
